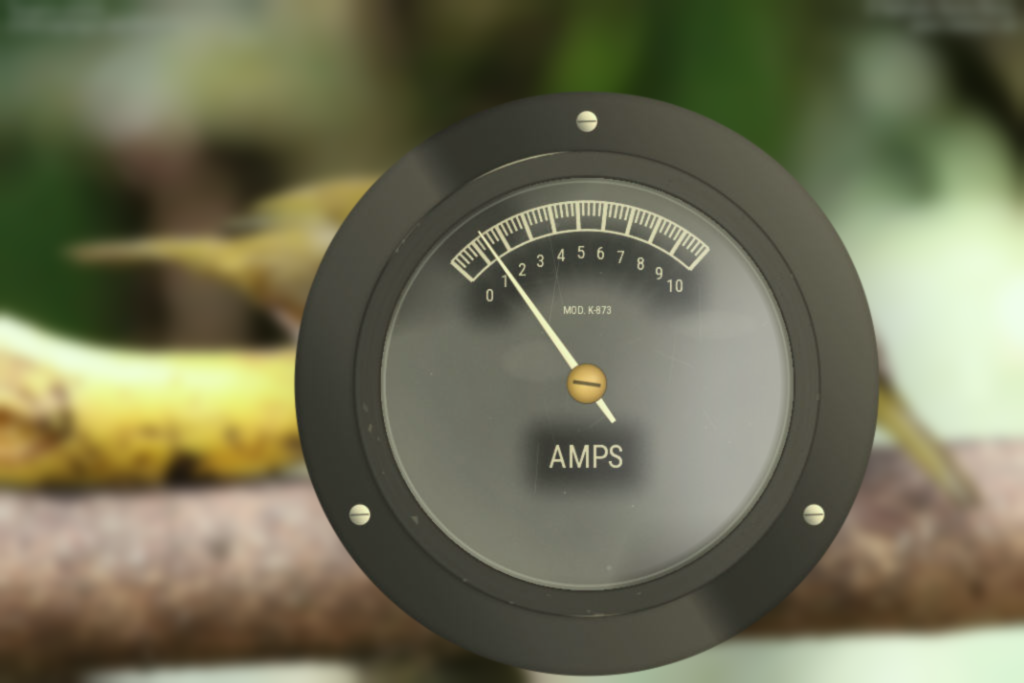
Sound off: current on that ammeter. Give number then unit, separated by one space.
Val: 1.4 A
